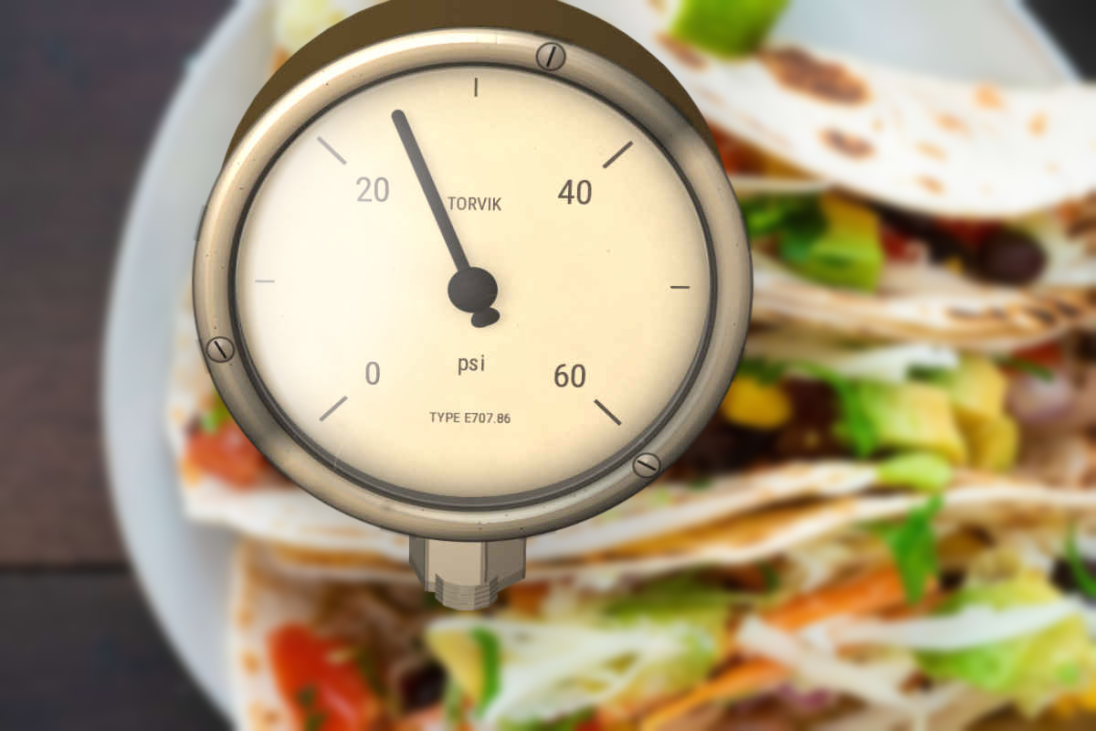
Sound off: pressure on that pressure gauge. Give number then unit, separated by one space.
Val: 25 psi
